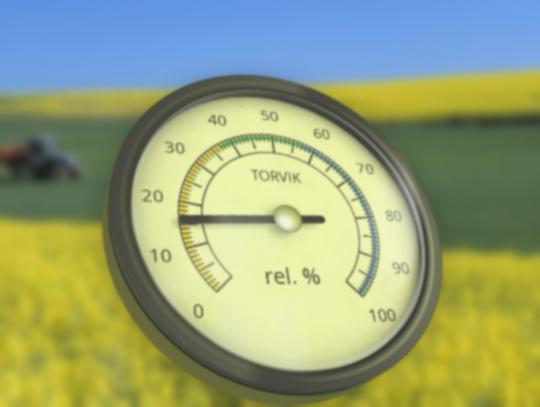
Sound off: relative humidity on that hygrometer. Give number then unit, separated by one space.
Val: 15 %
